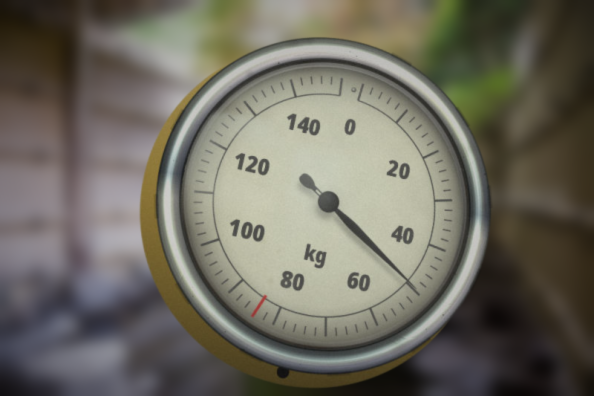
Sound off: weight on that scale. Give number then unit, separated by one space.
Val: 50 kg
